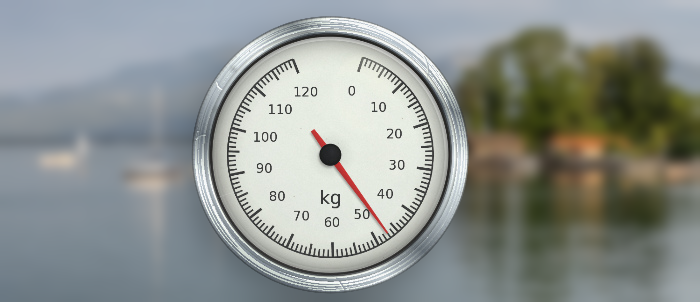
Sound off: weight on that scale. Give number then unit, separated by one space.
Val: 47 kg
